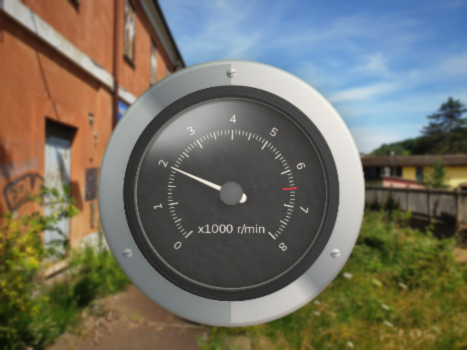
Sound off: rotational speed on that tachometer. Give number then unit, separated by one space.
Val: 2000 rpm
